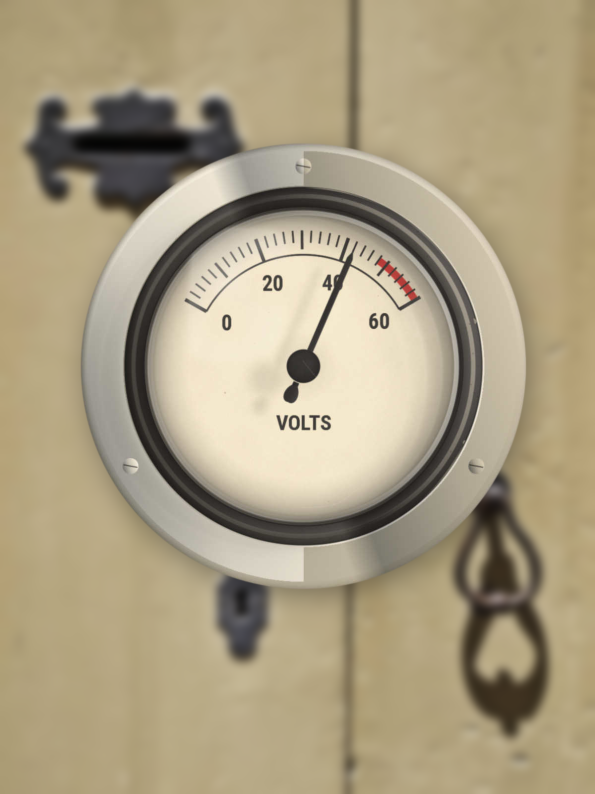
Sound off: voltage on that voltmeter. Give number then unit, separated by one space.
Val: 42 V
